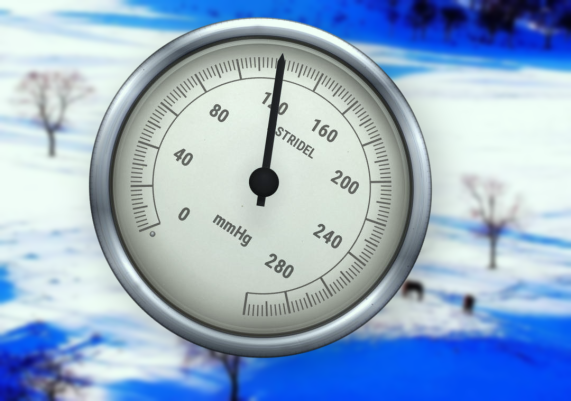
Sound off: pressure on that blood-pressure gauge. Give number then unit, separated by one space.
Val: 120 mmHg
